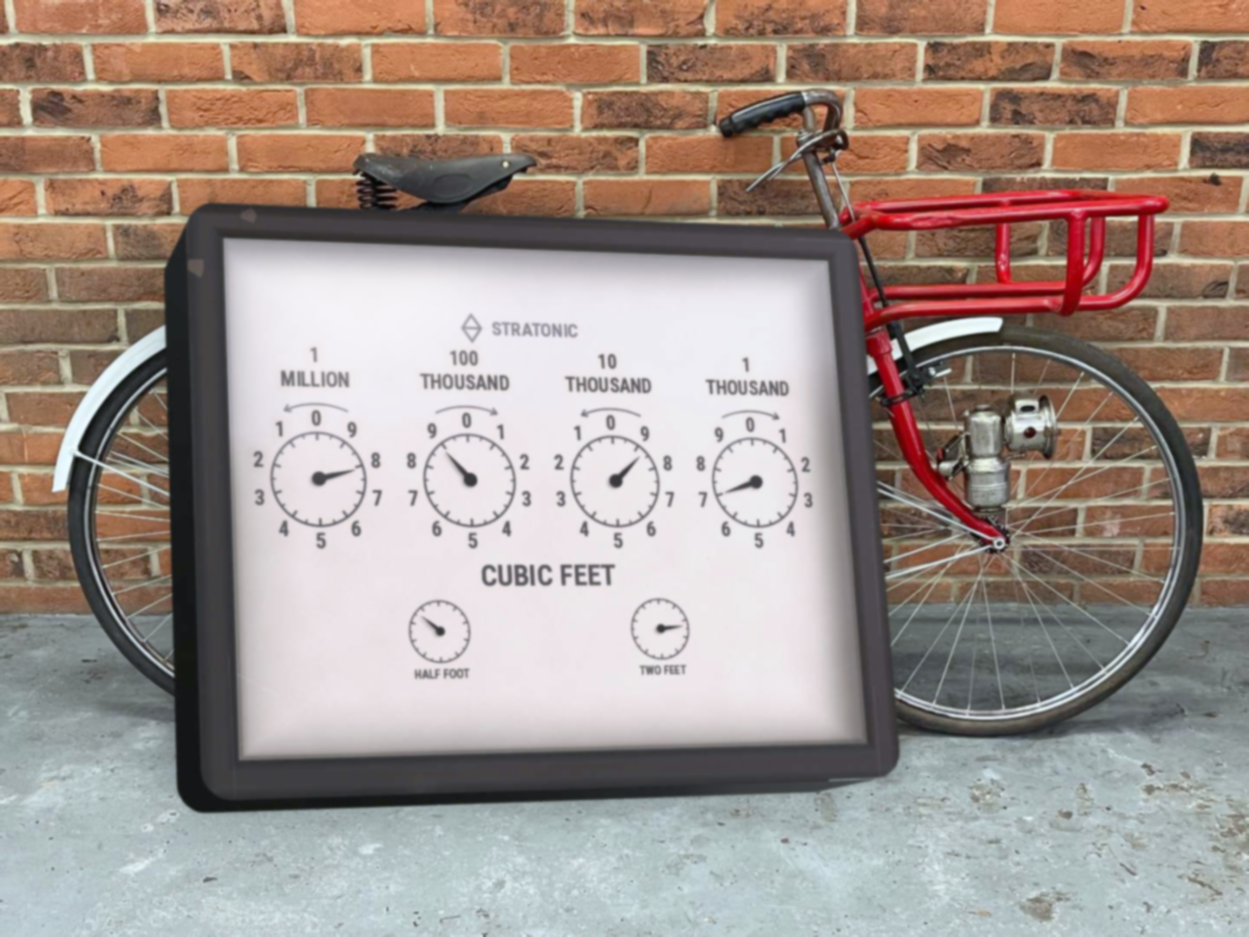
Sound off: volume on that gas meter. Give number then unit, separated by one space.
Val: 788700 ft³
